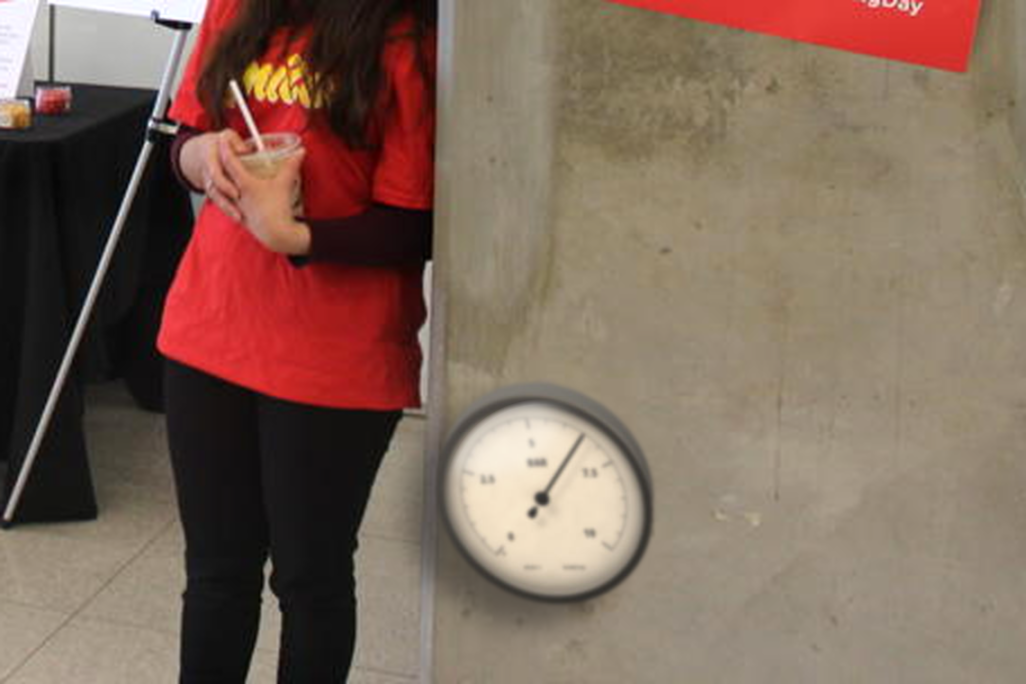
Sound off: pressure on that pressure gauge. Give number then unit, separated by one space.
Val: 6.5 bar
